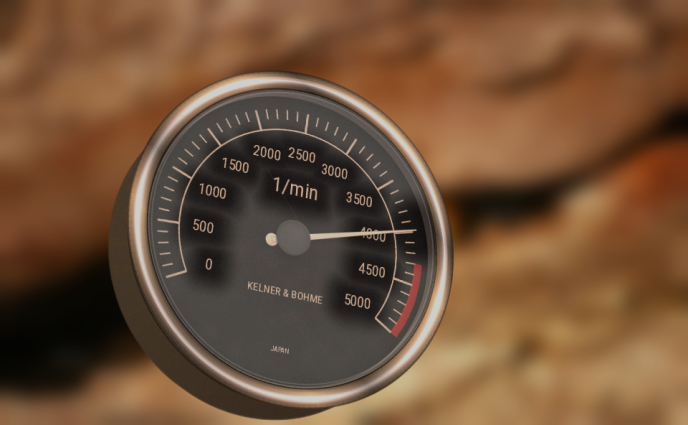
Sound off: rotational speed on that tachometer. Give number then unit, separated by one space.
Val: 4000 rpm
